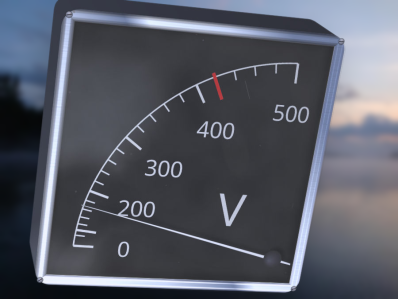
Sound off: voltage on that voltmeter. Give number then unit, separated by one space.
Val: 170 V
